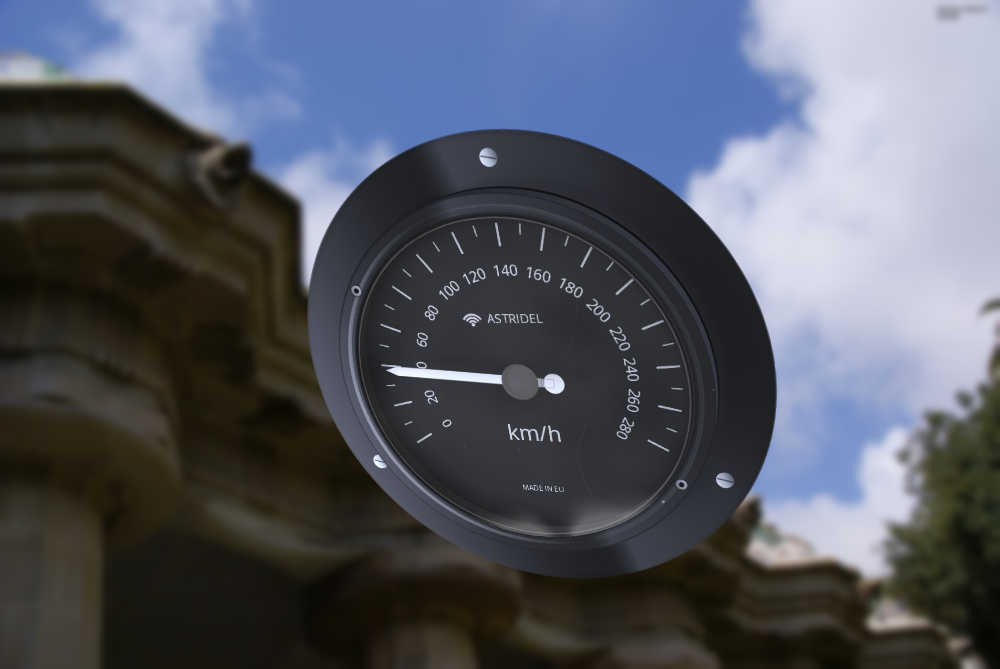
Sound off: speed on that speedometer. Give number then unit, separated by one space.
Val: 40 km/h
